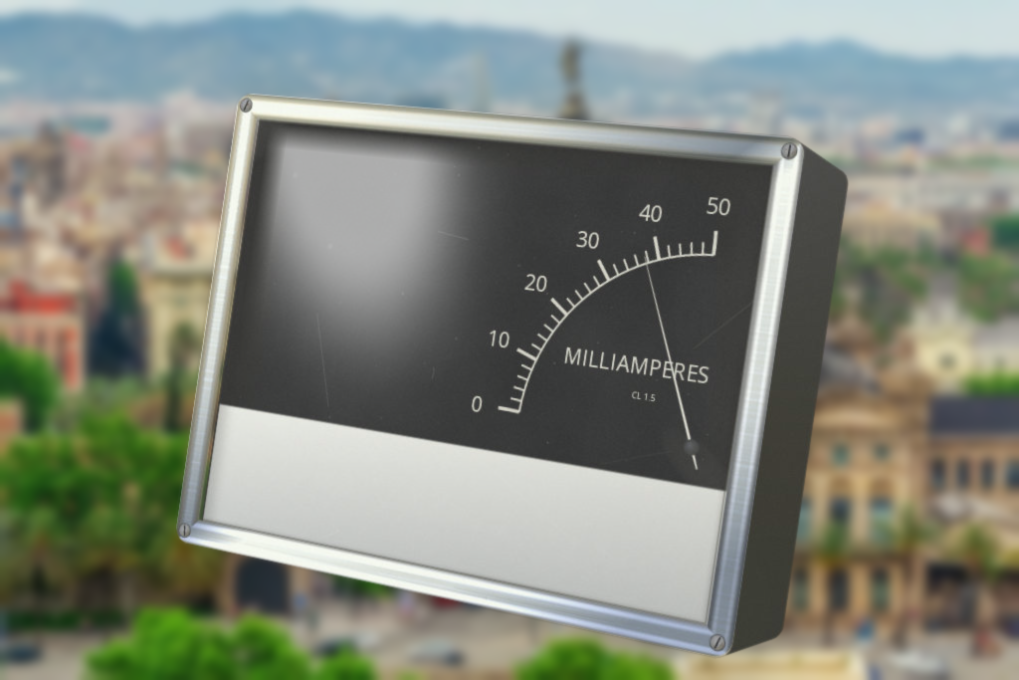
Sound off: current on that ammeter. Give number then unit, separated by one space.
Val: 38 mA
